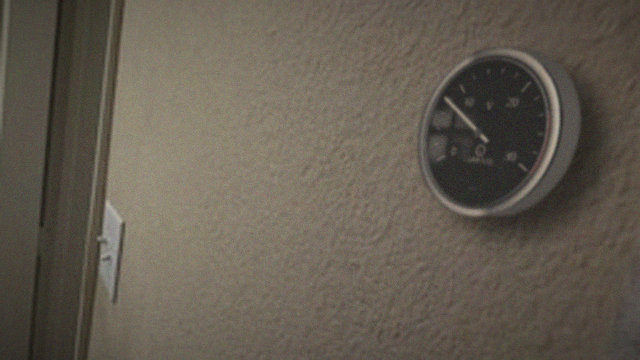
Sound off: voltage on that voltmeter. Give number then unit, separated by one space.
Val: 8 V
